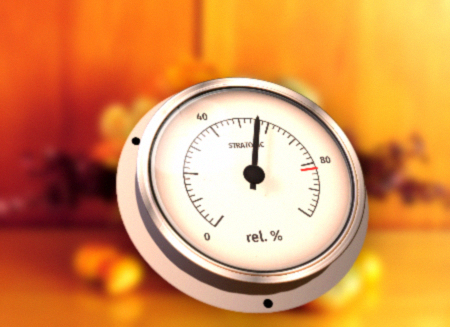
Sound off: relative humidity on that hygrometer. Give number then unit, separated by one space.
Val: 56 %
